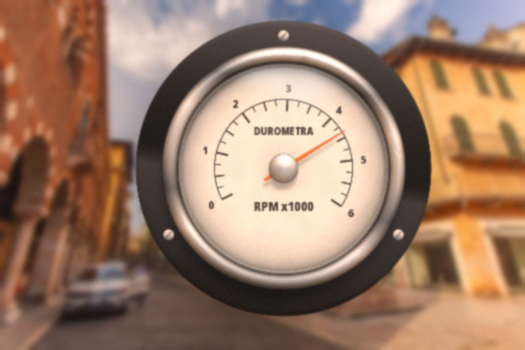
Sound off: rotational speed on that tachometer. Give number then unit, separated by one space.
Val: 4375 rpm
